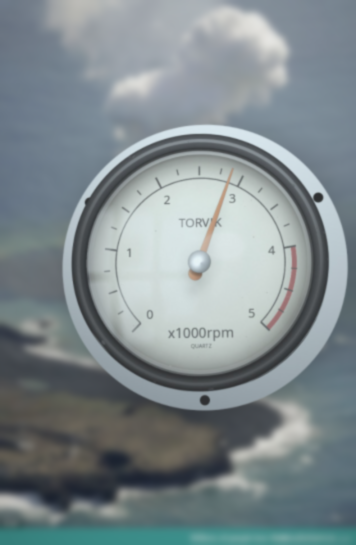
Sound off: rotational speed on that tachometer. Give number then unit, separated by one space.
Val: 2875 rpm
